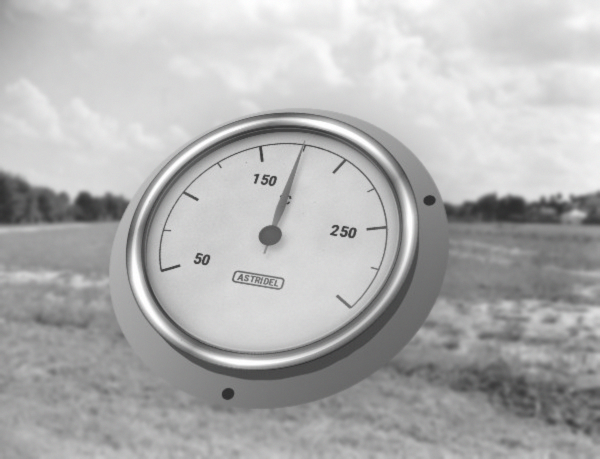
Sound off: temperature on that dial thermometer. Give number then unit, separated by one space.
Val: 175 °C
